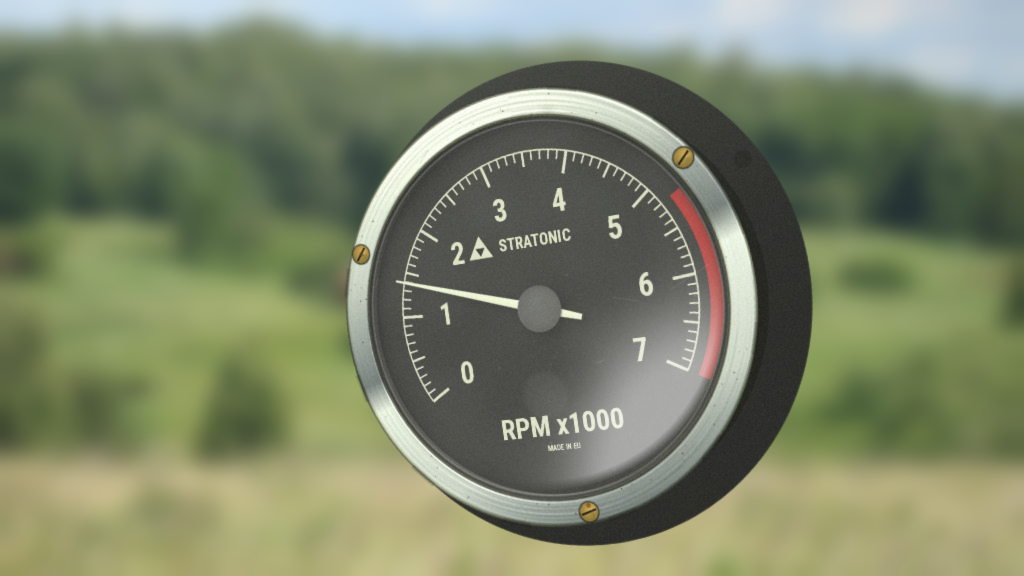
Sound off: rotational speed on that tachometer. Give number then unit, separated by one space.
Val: 1400 rpm
